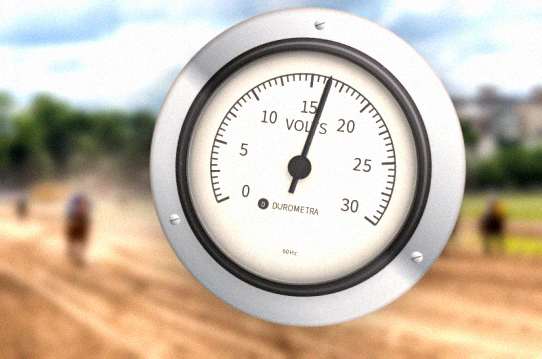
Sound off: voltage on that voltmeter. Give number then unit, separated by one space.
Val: 16.5 V
